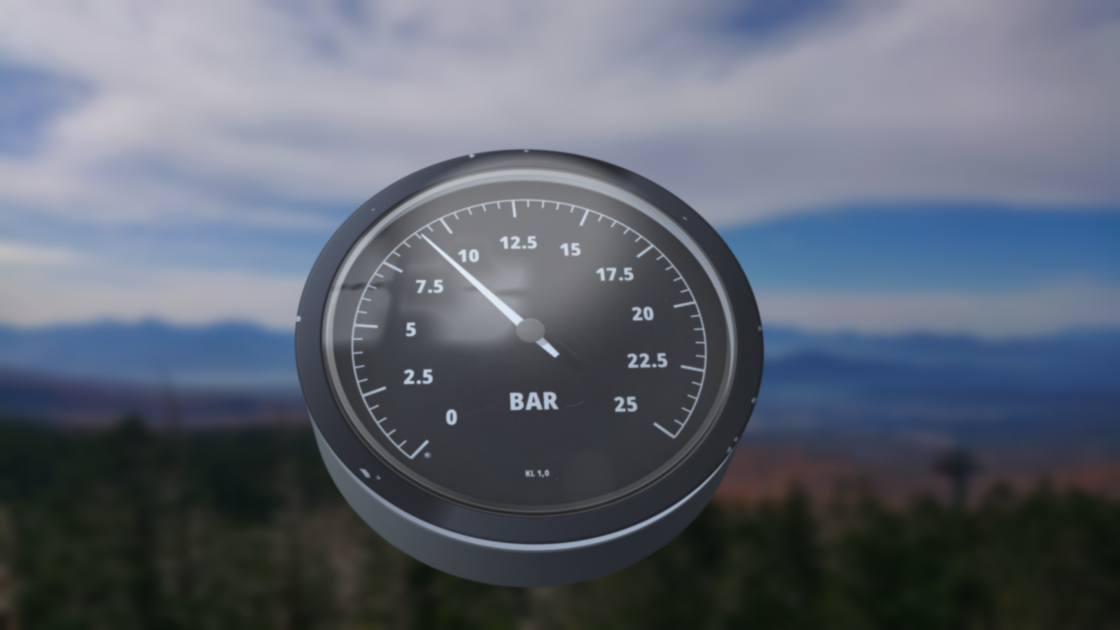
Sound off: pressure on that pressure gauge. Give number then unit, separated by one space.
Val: 9 bar
